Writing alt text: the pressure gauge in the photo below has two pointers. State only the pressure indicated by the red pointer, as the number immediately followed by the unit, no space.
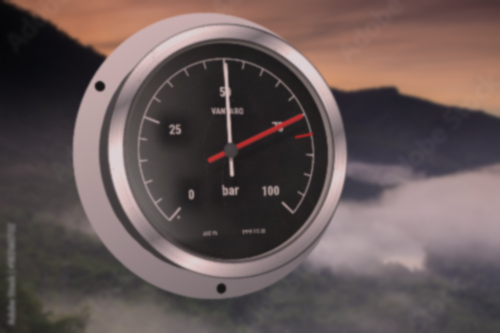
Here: 75bar
